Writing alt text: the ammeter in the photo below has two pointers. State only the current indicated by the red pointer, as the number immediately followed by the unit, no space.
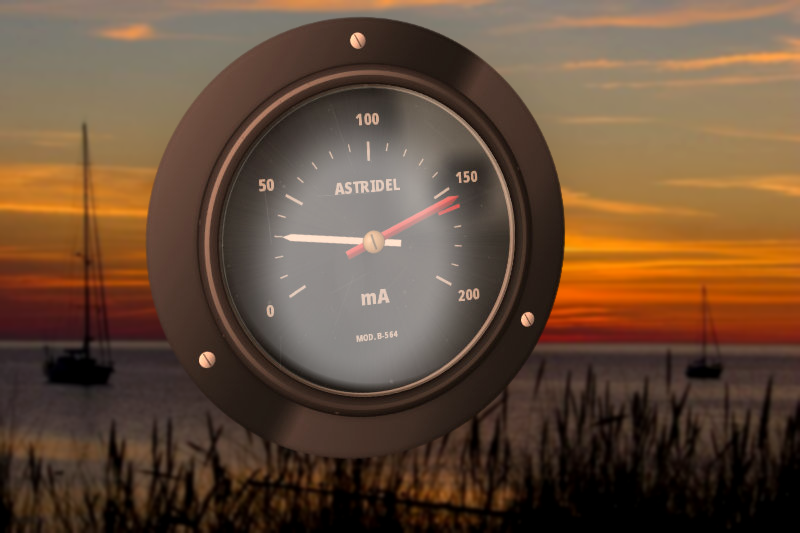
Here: 155mA
